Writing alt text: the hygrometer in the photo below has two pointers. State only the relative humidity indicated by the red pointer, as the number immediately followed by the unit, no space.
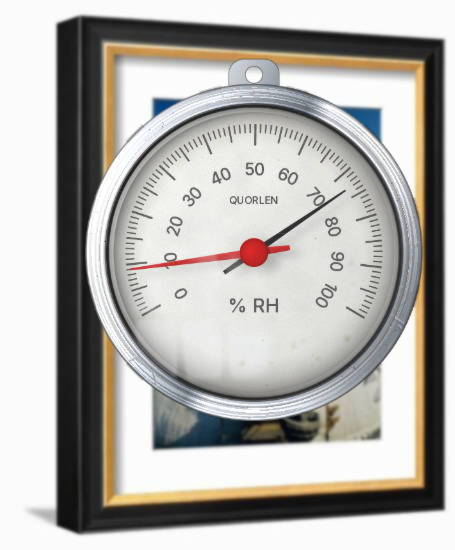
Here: 9%
